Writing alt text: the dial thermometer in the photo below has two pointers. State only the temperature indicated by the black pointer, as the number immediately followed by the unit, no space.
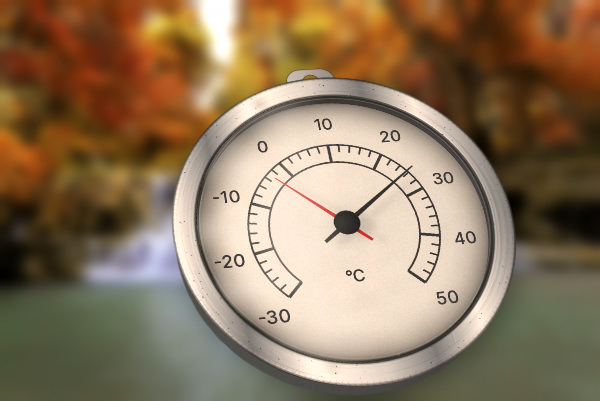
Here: 26°C
